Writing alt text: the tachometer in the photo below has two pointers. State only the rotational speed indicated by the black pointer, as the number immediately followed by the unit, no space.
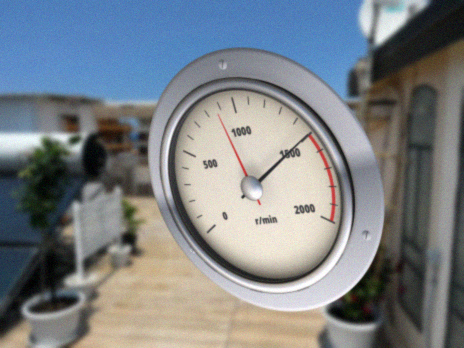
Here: 1500rpm
